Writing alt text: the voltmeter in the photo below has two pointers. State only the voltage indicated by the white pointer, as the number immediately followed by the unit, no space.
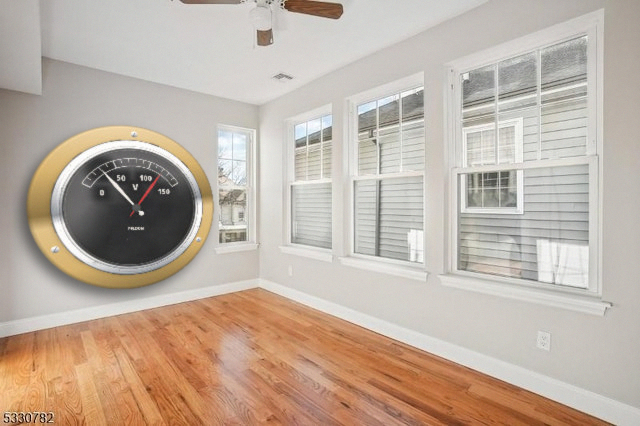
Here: 30V
